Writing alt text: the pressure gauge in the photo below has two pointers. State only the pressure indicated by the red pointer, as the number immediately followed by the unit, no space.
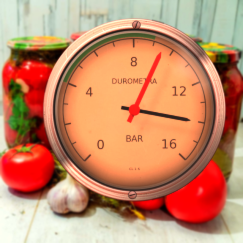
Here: 9.5bar
